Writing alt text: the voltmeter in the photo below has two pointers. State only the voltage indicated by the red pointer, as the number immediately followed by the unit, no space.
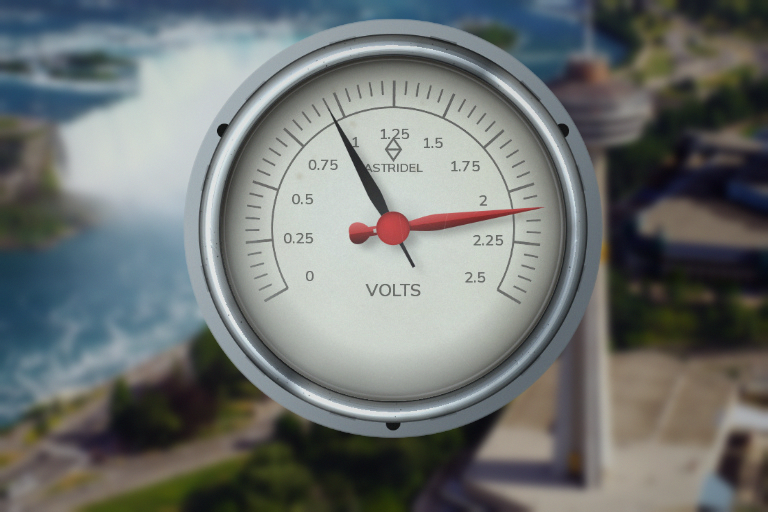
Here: 2.1V
